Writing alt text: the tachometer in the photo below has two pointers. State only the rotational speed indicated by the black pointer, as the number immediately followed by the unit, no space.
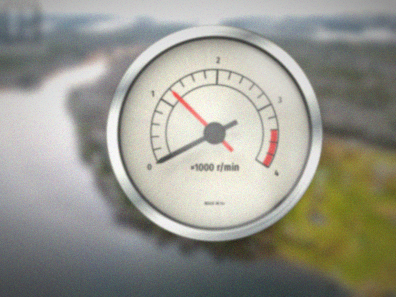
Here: 0rpm
